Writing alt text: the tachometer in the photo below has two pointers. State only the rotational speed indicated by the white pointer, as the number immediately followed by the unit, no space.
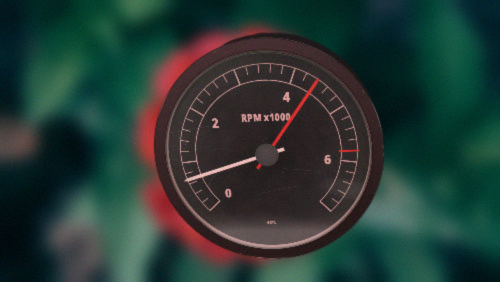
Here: 700rpm
